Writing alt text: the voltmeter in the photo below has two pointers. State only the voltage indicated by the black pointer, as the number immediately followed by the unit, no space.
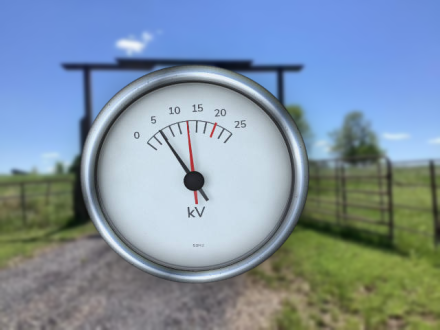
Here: 5kV
